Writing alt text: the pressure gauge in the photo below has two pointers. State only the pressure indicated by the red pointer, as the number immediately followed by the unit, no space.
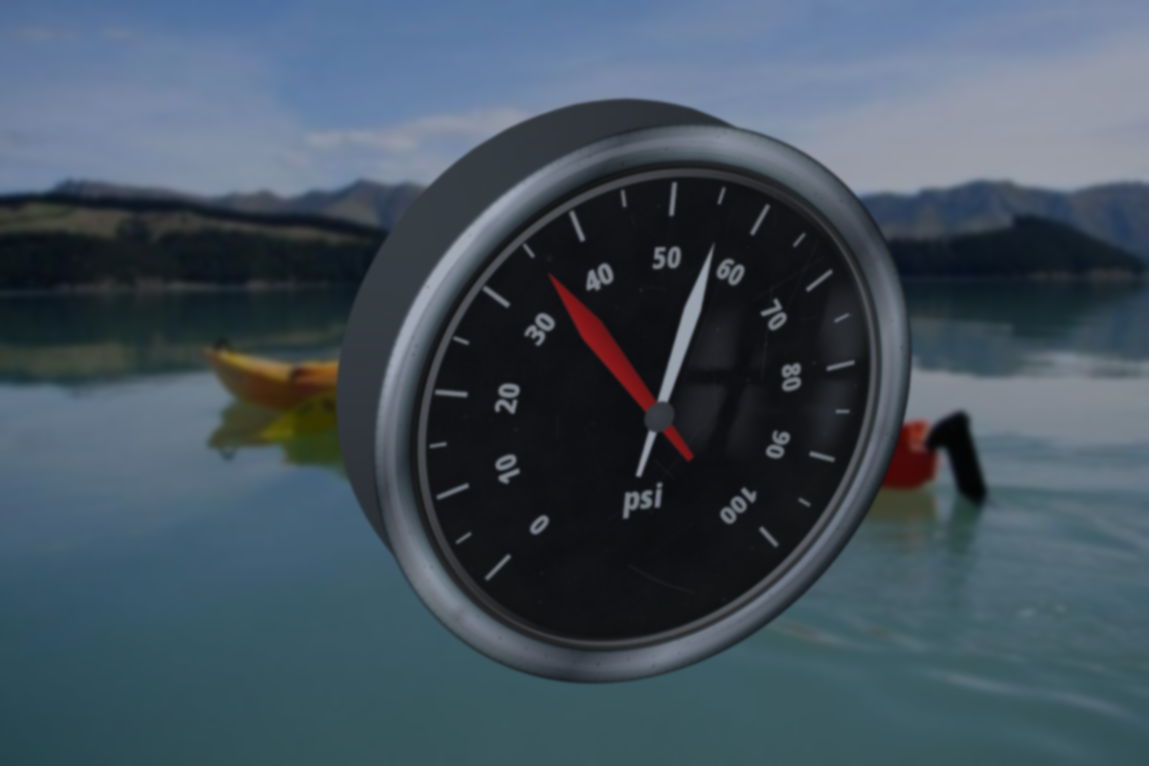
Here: 35psi
